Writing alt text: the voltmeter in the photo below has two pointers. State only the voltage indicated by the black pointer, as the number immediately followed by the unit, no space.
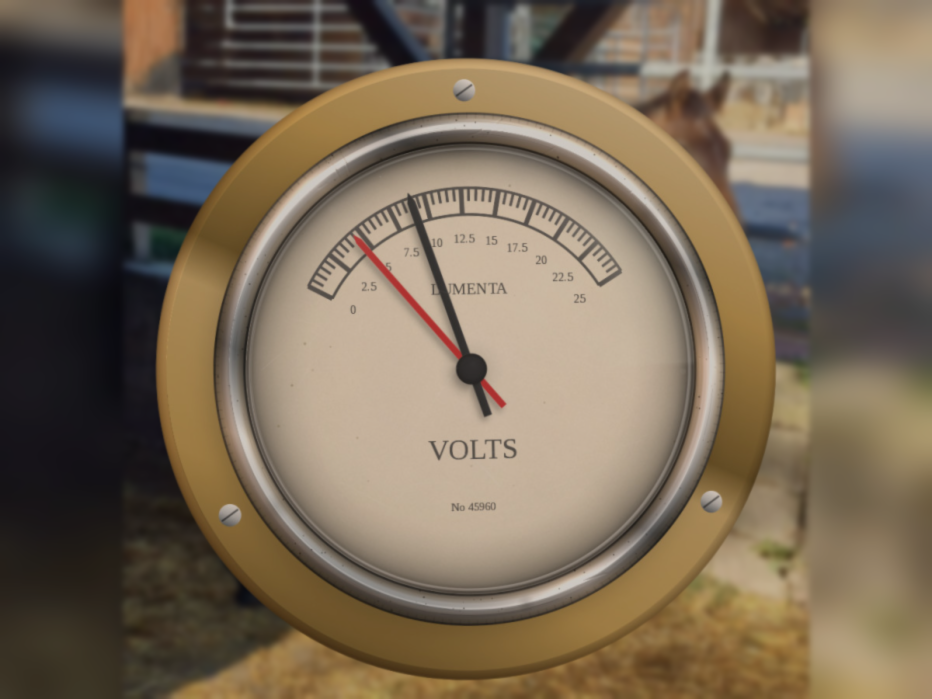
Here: 9V
